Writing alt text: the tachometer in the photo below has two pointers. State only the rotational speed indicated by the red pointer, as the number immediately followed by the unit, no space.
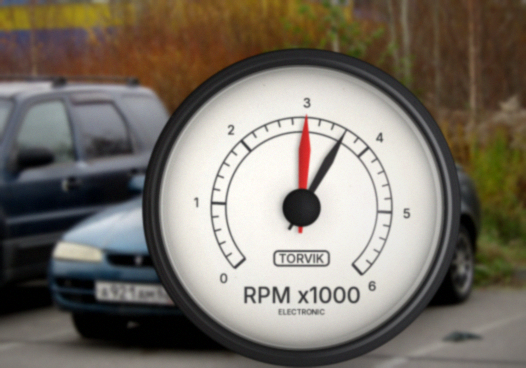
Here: 3000rpm
